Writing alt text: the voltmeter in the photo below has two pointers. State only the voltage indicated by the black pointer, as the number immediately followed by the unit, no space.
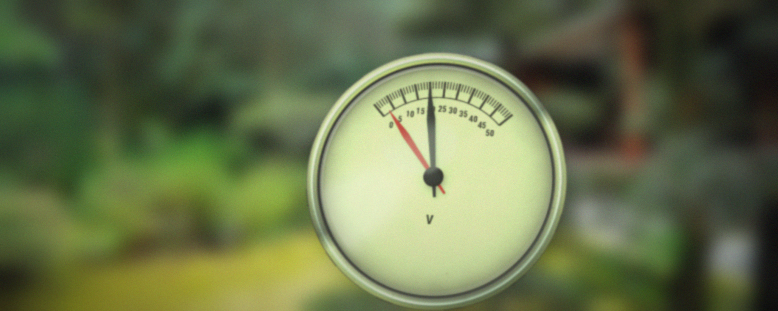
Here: 20V
